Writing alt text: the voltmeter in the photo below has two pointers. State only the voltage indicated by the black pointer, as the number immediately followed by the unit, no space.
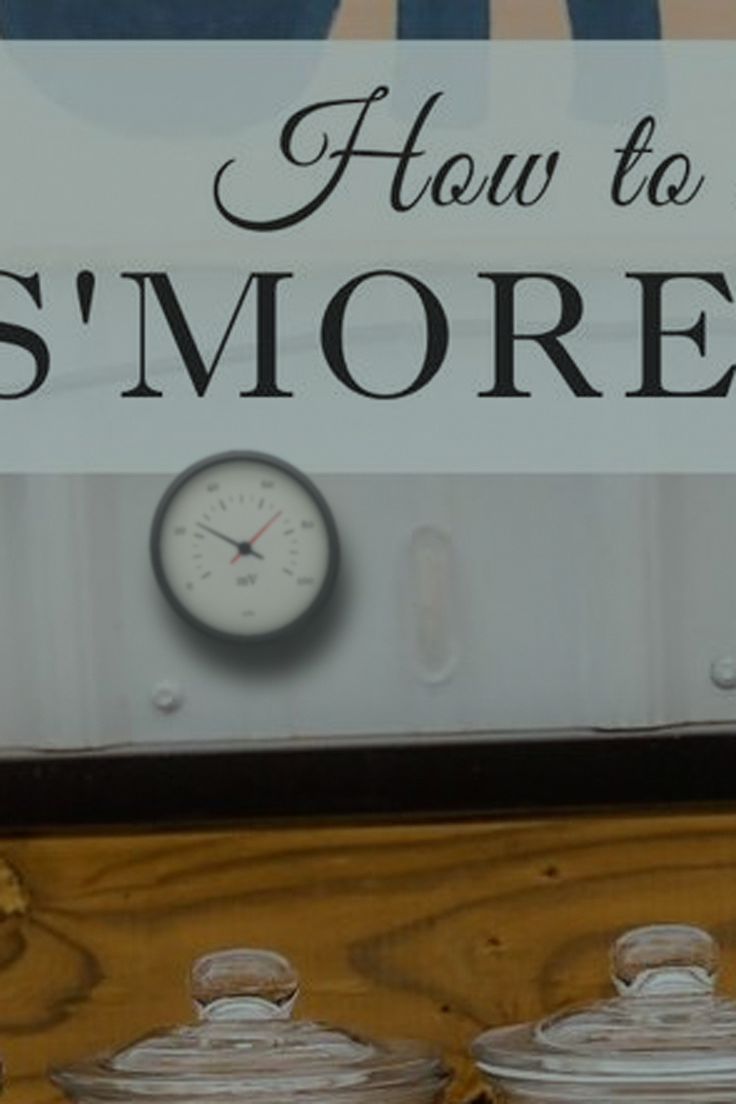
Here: 25mV
